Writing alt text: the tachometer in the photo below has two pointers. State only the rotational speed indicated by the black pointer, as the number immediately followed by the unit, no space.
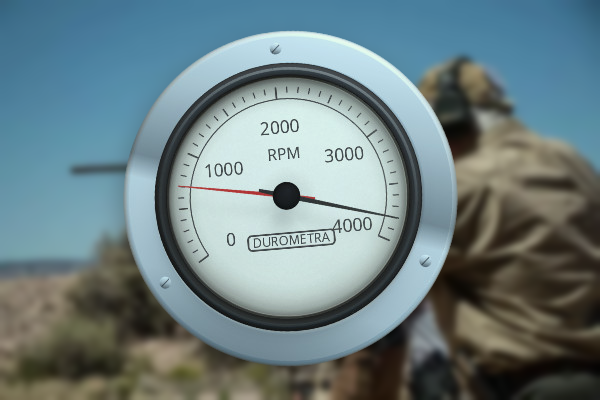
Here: 3800rpm
